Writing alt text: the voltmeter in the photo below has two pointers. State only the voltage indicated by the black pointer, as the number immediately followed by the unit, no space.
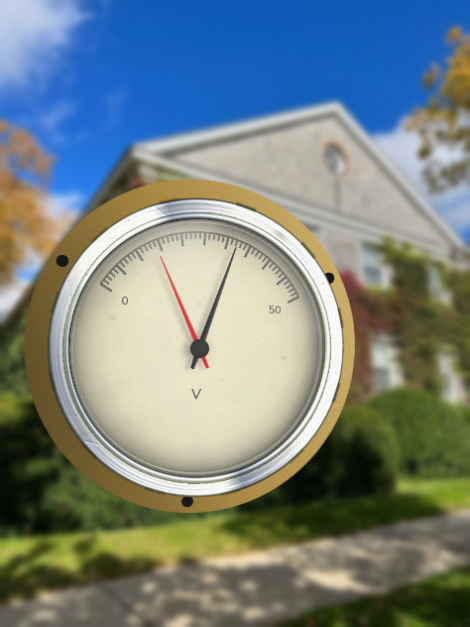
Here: 32V
